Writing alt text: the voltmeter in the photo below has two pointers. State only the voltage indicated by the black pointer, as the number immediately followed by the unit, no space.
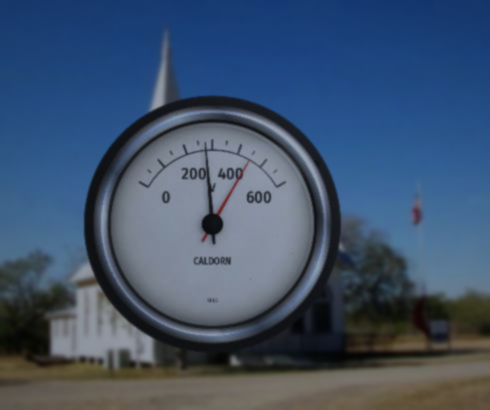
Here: 275V
